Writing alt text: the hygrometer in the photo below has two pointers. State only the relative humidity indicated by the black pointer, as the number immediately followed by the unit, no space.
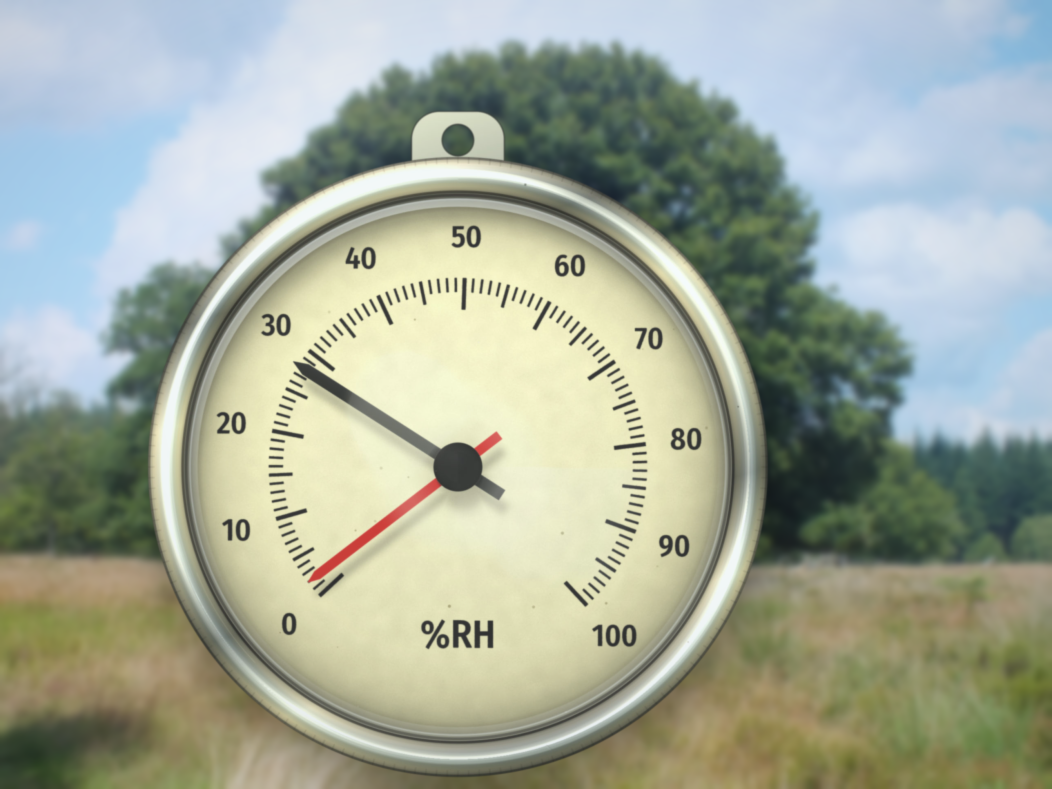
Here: 28%
